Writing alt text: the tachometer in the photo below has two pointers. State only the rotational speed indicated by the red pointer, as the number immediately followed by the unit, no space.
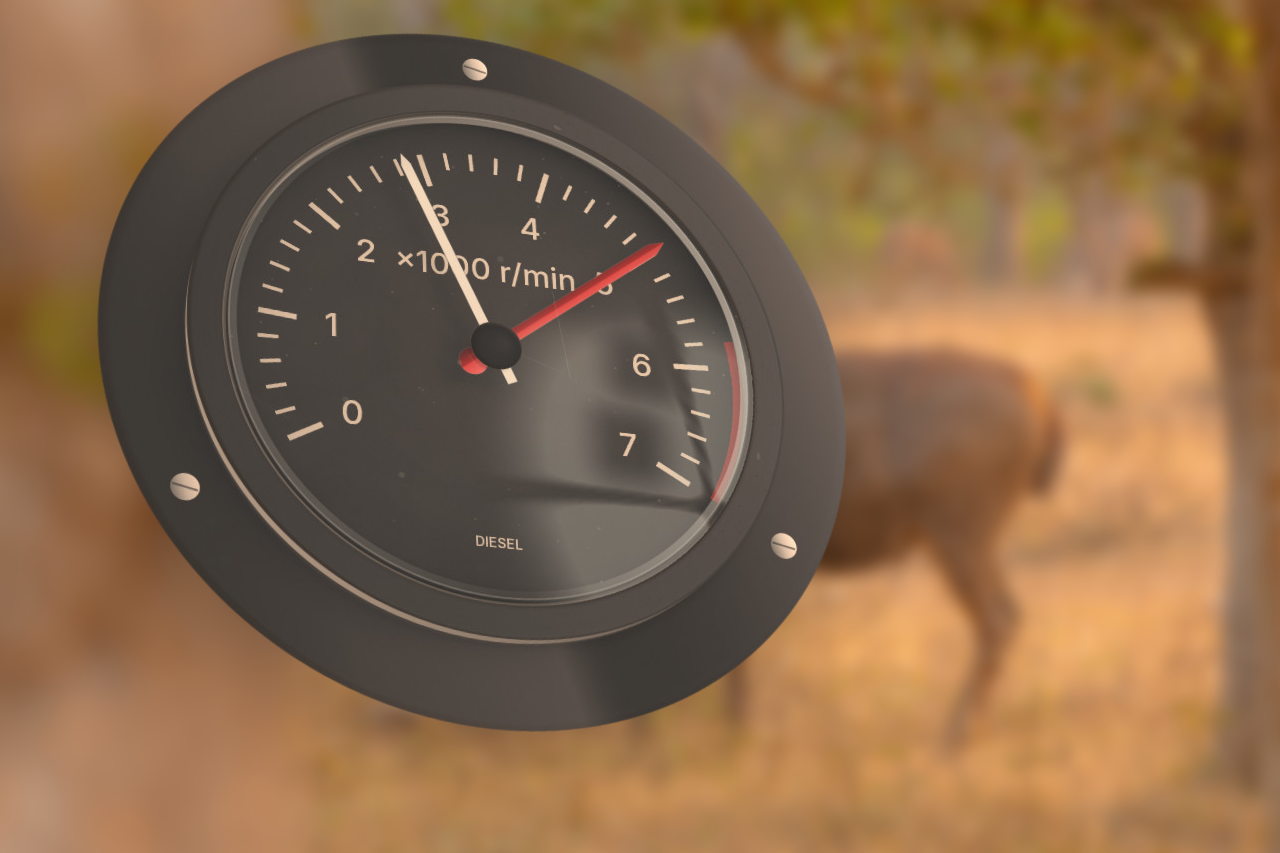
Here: 5000rpm
